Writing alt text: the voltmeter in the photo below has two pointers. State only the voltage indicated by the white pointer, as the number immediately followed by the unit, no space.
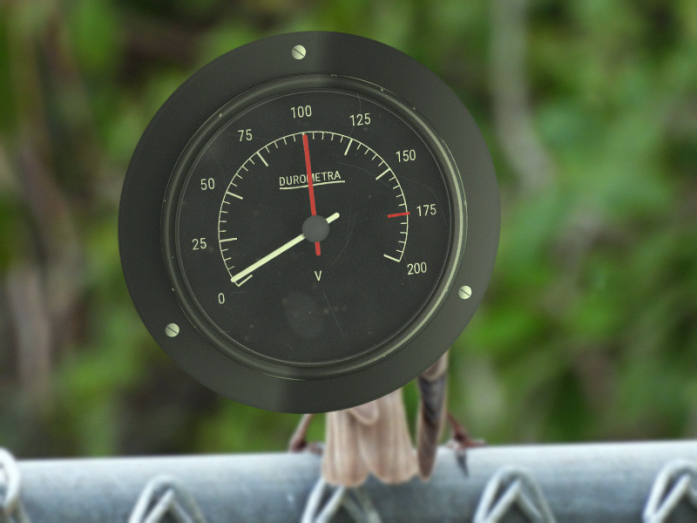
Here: 5V
